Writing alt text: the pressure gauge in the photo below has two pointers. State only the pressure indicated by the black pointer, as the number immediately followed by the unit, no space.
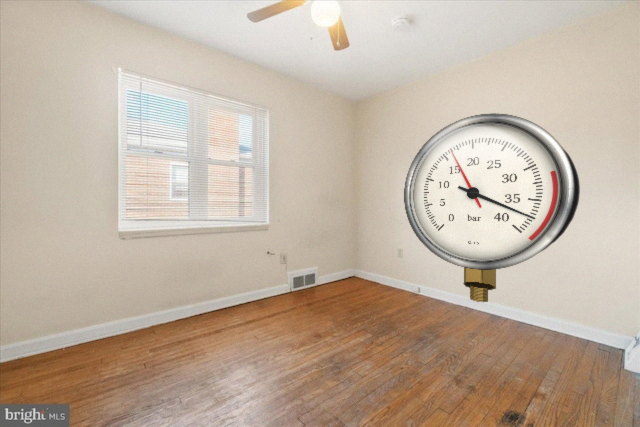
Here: 37.5bar
